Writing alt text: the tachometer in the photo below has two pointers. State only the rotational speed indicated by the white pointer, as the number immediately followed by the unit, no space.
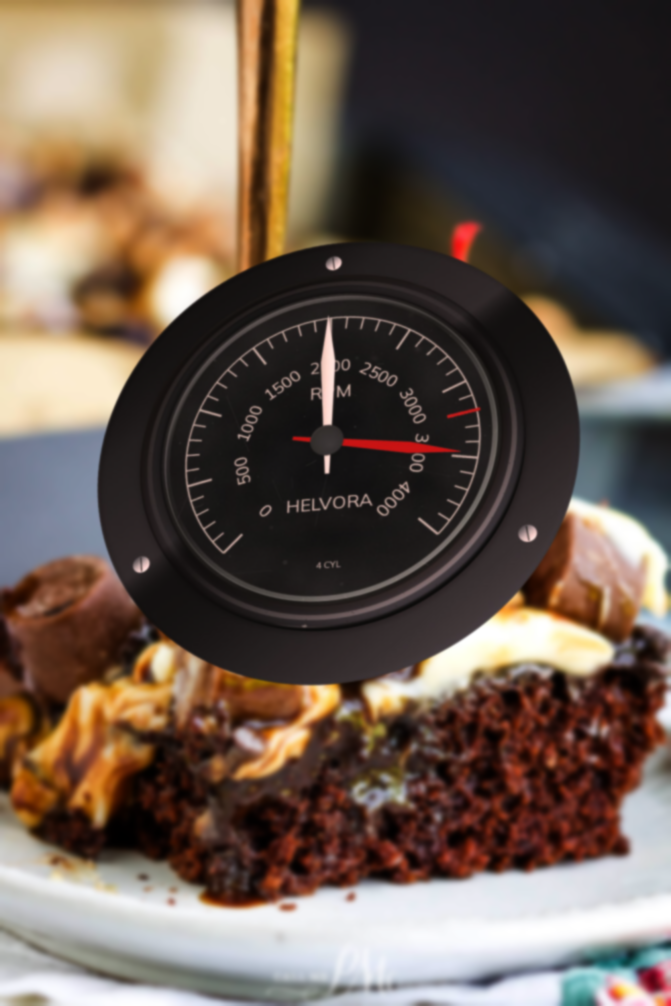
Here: 2000rpm
